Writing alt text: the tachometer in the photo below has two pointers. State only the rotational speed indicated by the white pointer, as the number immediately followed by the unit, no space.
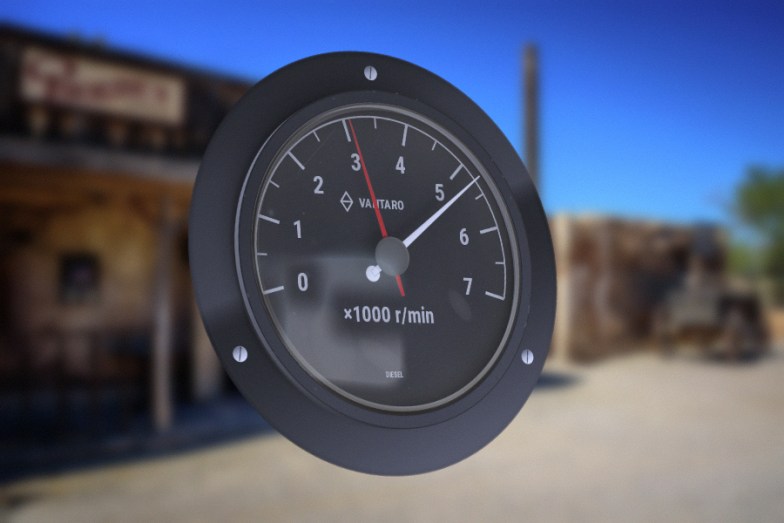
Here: 5250rpm
